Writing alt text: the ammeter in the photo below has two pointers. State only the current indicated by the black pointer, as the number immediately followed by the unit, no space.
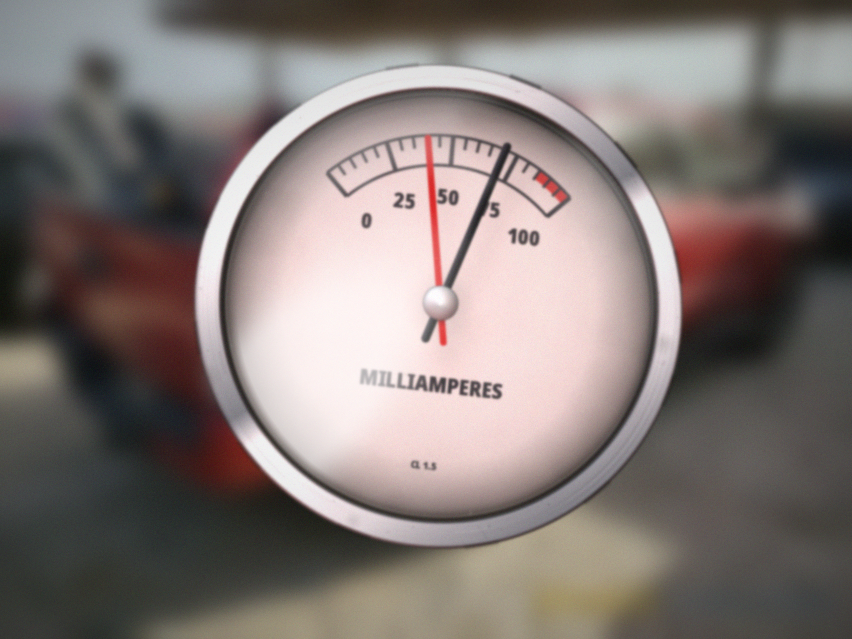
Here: 70mA
